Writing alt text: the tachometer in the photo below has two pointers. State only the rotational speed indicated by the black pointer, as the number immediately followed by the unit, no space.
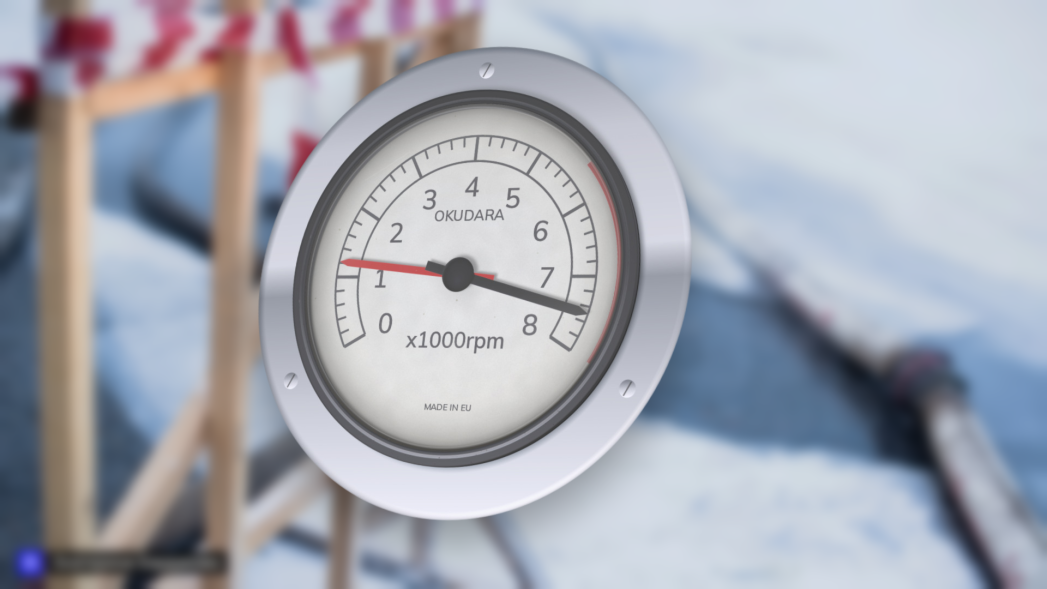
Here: 7500rpm
